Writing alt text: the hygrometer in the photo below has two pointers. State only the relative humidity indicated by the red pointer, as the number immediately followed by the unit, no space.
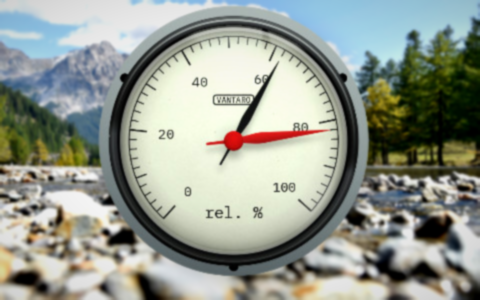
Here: 82%
